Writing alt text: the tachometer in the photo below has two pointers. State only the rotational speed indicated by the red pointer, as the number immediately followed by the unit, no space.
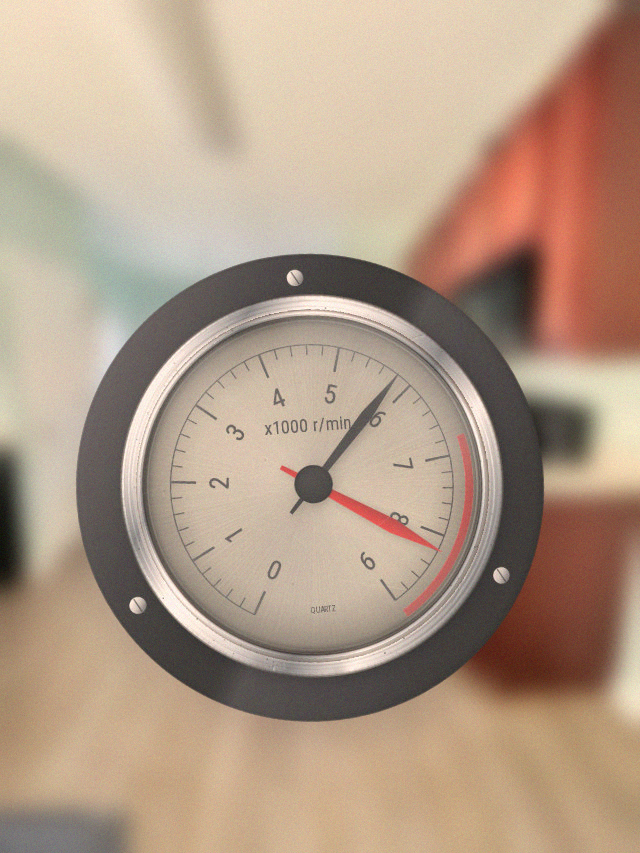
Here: 8200rpm
